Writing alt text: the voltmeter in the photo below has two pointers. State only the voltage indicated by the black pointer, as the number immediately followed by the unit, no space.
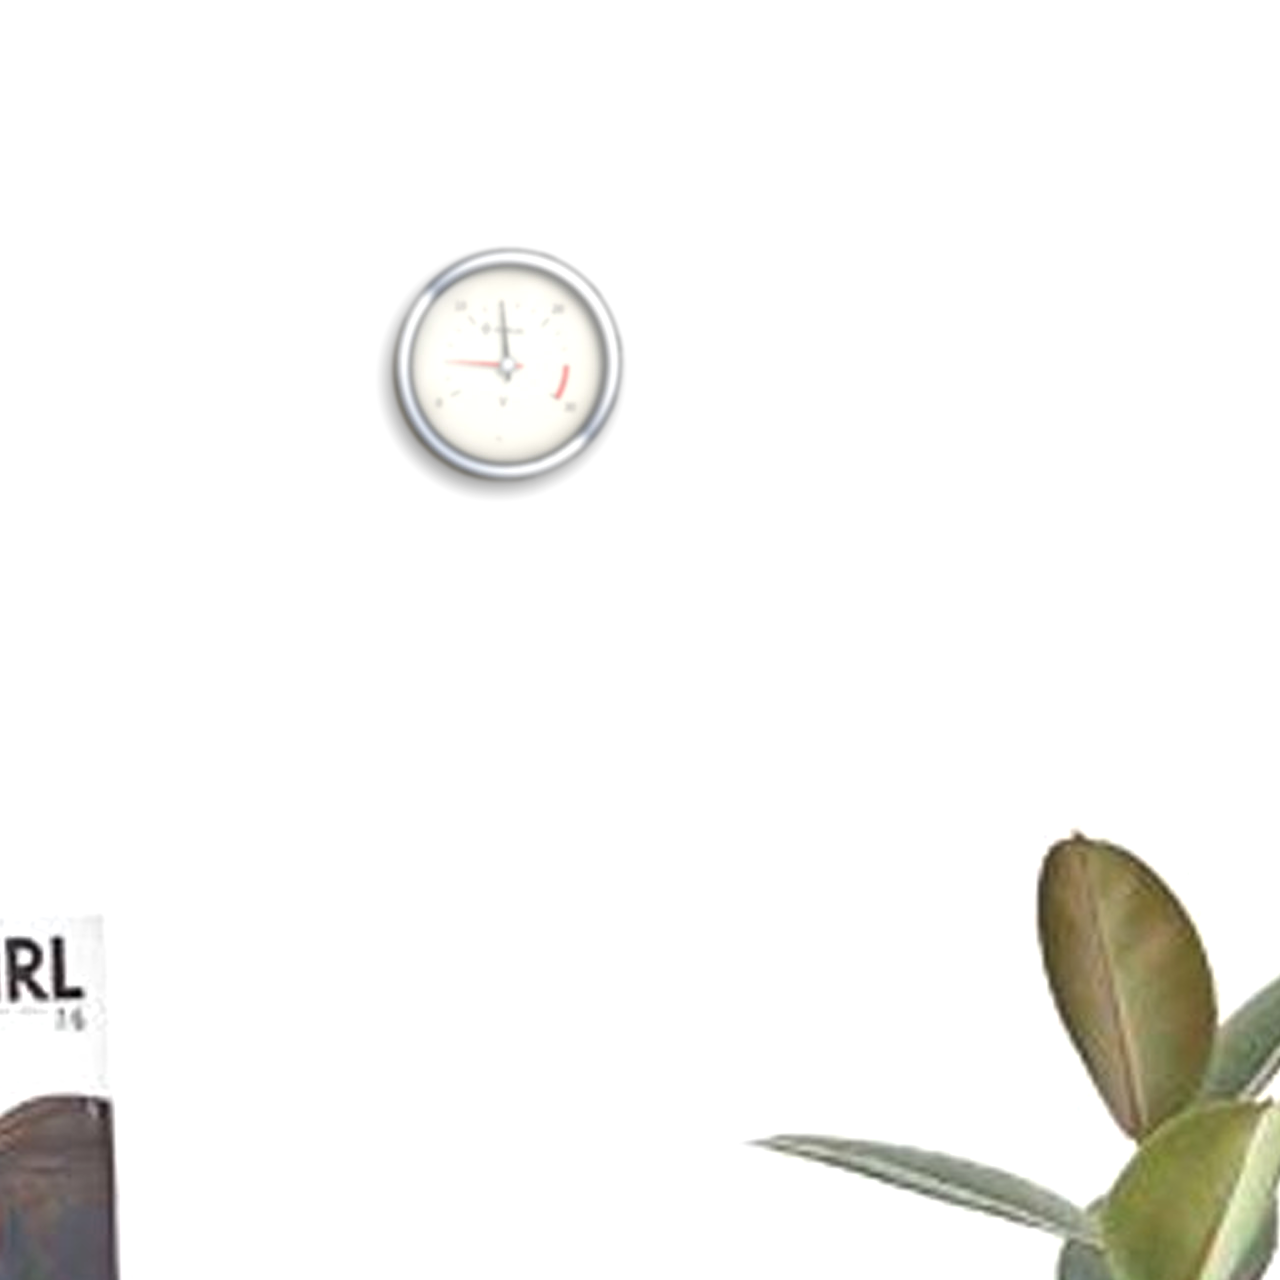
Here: 14V
